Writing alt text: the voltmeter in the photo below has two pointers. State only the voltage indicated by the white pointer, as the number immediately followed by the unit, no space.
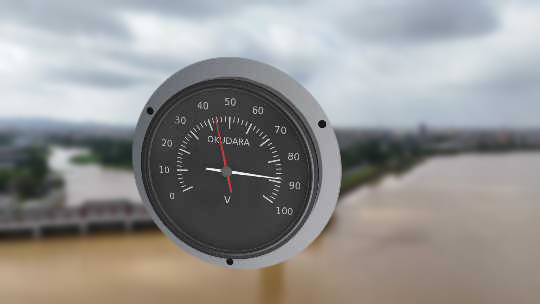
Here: 88V
